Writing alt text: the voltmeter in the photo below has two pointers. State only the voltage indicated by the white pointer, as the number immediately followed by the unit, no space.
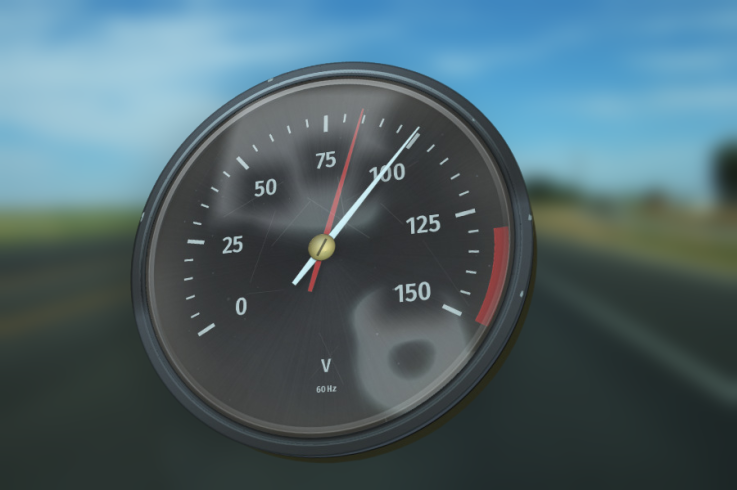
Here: 100V
